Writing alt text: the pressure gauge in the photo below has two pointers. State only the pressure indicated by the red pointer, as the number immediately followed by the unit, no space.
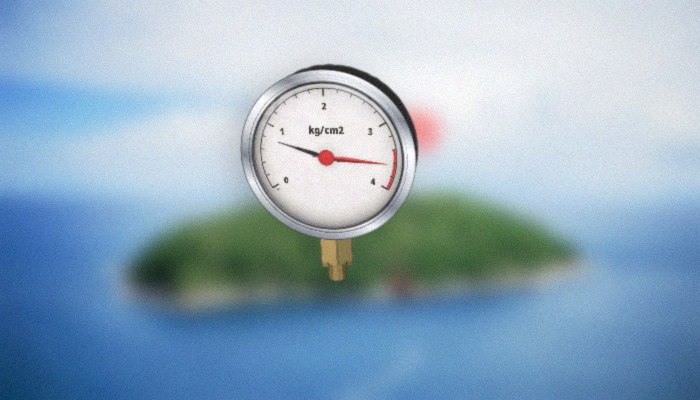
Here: 3.6kg/cm²
